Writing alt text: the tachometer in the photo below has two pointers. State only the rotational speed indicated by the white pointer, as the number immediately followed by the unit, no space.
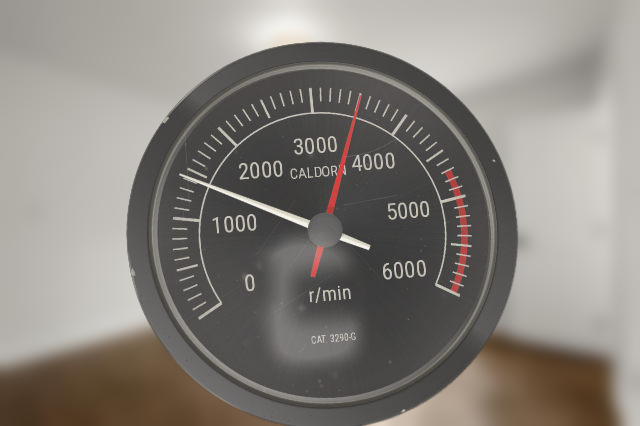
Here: 1400rpm
